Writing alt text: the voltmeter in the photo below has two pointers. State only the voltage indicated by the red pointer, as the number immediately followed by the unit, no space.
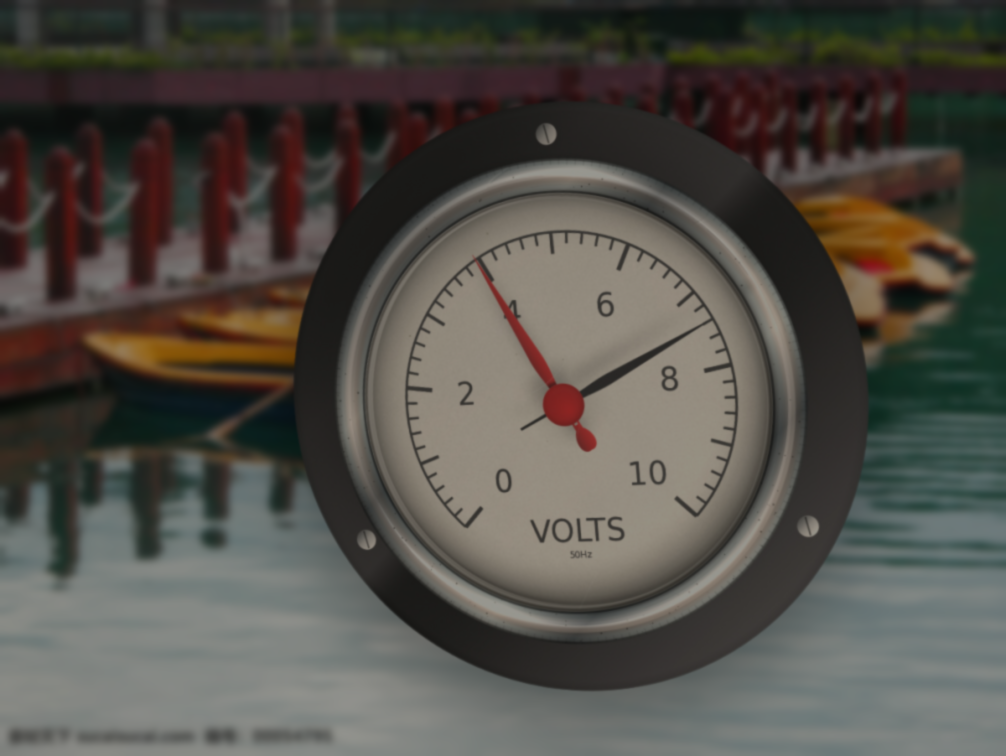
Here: 4V
